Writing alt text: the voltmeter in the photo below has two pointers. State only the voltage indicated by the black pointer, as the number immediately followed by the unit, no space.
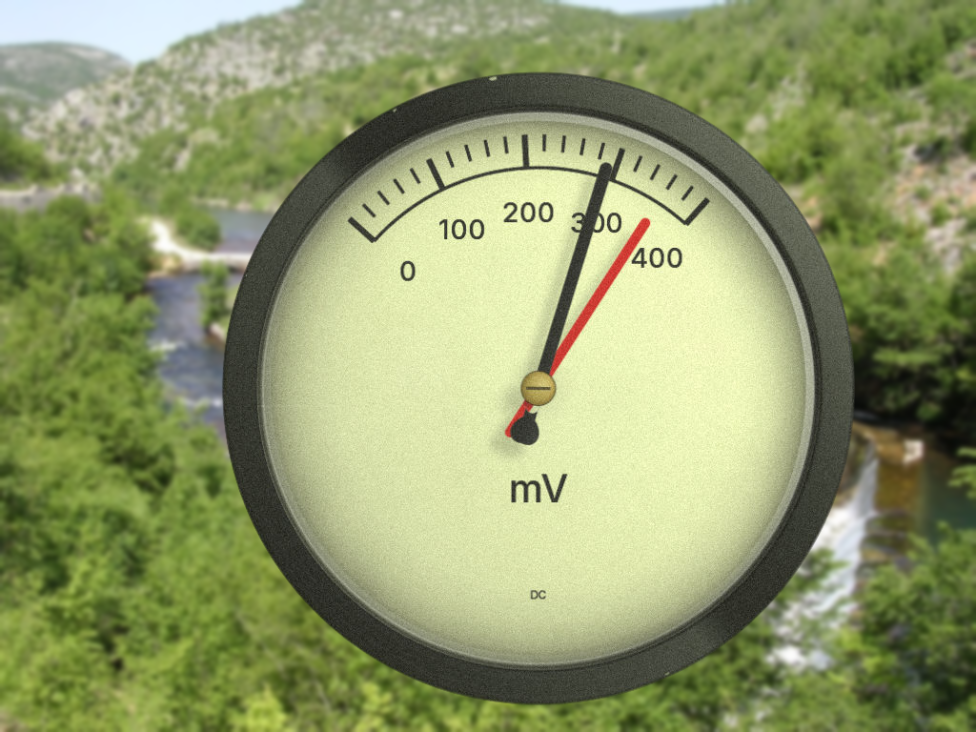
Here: 290mV
